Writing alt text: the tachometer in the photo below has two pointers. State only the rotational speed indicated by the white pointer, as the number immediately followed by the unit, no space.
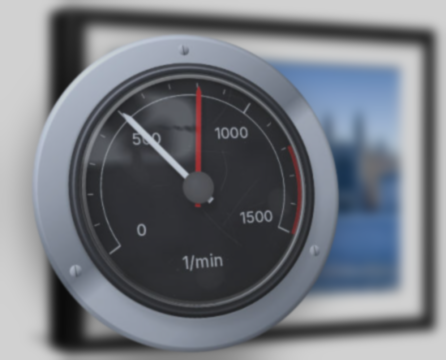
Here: 500rpm
